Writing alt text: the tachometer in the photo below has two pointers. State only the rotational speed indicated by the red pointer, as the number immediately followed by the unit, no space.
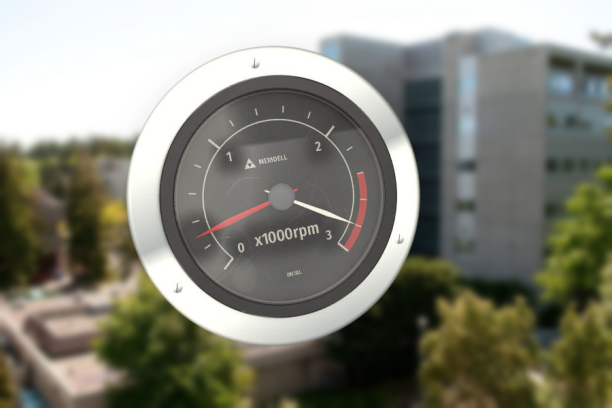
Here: 300rpm
